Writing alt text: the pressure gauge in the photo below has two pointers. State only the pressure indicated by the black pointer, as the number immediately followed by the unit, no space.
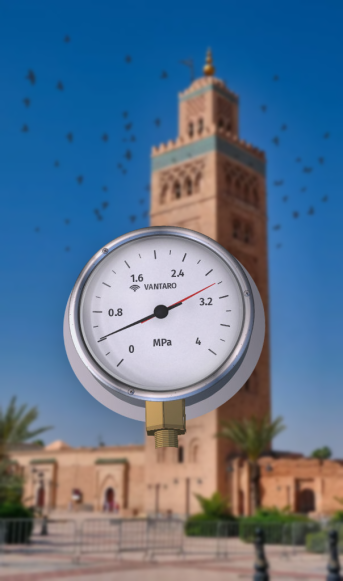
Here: 0.4MPa
